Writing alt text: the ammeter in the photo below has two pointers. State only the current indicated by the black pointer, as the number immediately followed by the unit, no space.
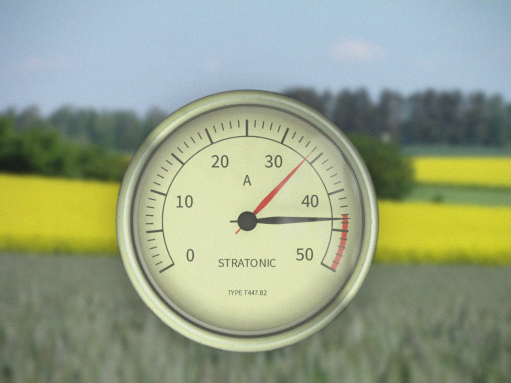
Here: 43.5A
